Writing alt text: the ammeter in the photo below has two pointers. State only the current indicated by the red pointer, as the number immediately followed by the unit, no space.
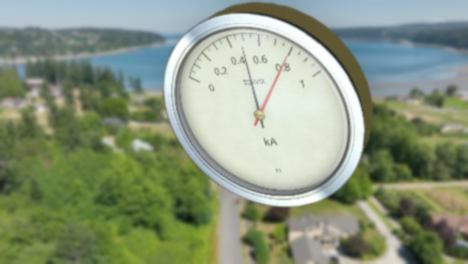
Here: 0.8kA
